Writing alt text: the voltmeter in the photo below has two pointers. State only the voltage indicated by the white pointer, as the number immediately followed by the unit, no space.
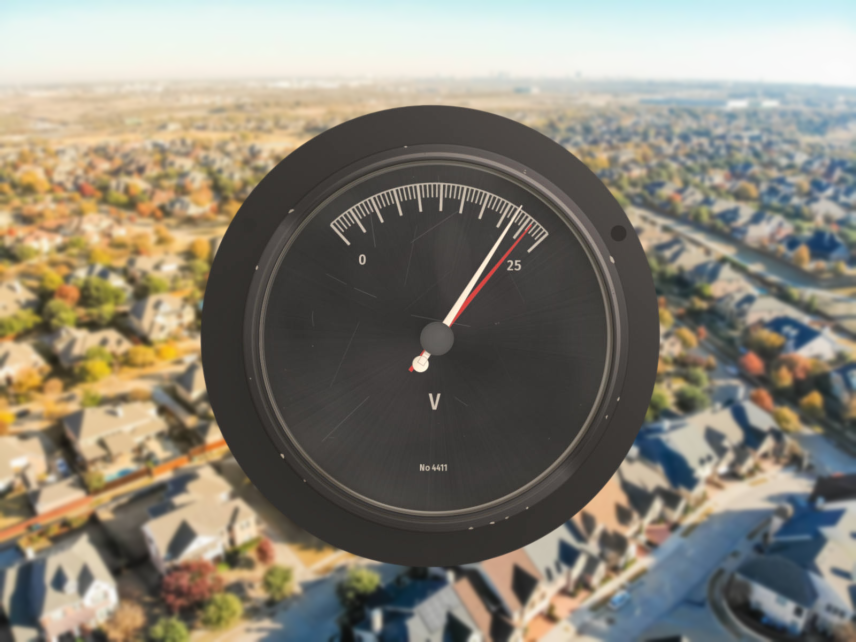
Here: 21V
